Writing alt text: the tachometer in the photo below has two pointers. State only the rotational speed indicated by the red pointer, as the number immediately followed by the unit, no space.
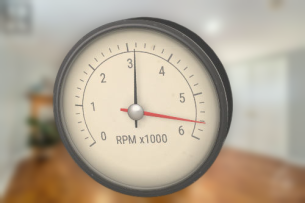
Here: 5600rpm
